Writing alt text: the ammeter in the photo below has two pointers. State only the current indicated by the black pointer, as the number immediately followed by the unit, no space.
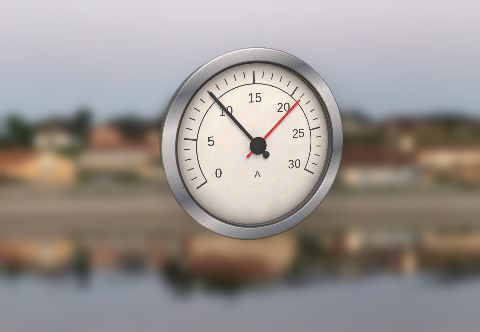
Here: 10A
